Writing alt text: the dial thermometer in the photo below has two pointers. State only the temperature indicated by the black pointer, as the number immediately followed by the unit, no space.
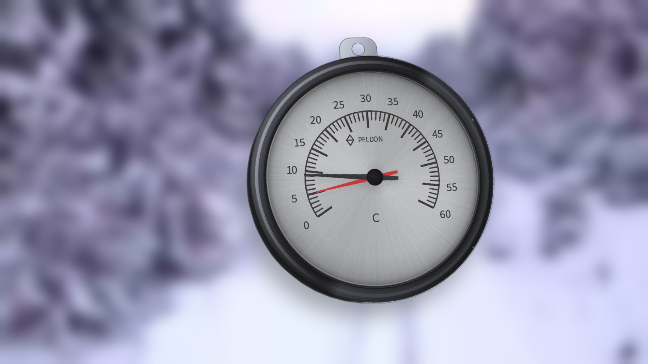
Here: 9°C
